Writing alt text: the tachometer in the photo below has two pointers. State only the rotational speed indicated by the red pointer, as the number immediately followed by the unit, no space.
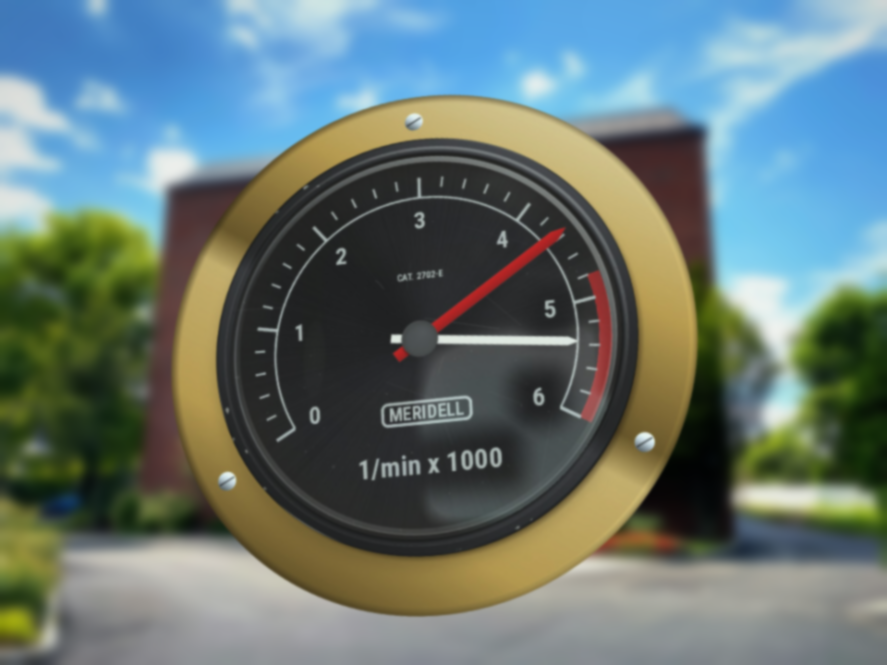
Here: 4400rpm
